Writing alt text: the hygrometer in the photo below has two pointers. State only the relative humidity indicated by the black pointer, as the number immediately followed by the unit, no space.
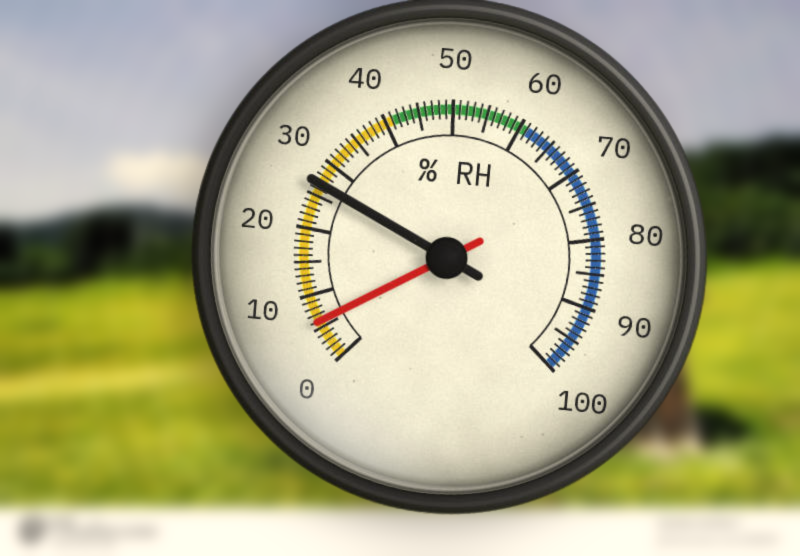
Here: 27%
